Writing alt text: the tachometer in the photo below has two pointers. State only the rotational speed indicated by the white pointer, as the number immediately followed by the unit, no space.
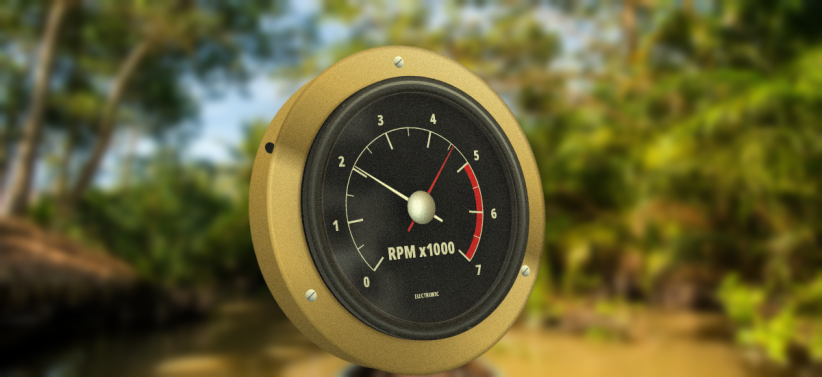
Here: 2000rpm
